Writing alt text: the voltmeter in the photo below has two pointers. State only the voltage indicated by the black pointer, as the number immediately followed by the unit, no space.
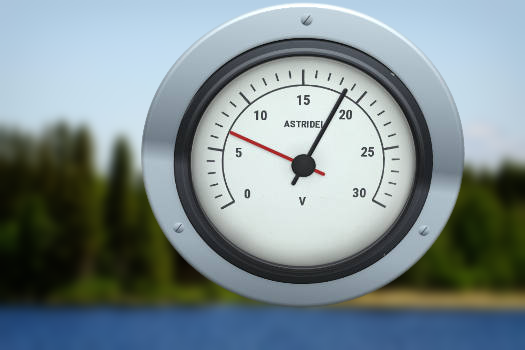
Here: 18.5V
